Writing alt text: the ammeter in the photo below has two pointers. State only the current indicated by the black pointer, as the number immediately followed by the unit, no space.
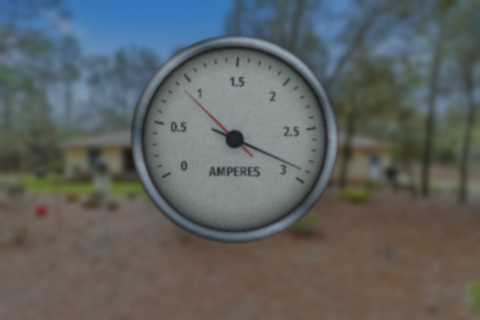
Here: 2.9A
